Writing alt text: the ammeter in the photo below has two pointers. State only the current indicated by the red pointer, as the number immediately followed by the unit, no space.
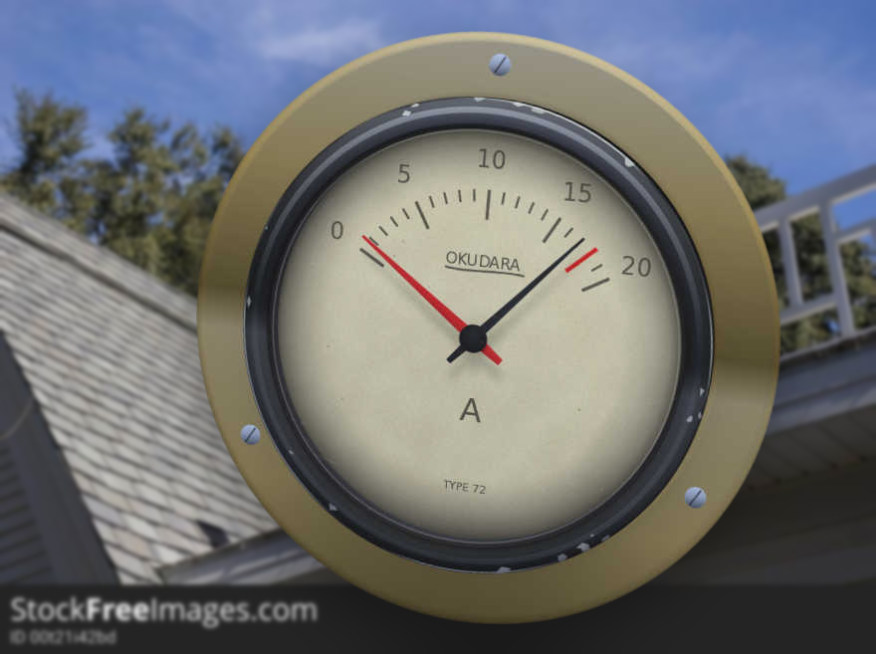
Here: 1A
